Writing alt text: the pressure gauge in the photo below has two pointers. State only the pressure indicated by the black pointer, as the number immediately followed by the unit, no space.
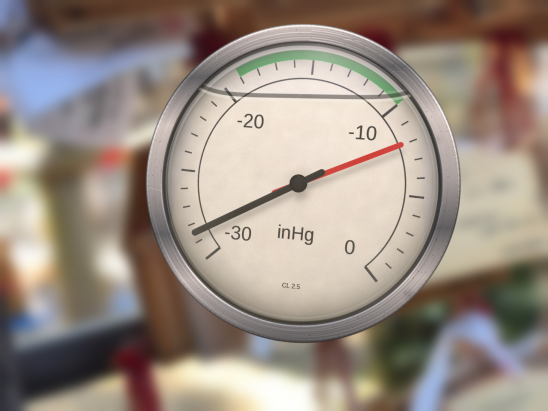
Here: -28.5inHg
